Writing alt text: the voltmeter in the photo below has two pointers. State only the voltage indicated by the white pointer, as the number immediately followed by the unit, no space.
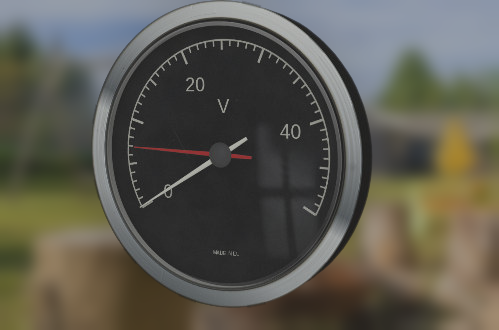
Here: 0V
